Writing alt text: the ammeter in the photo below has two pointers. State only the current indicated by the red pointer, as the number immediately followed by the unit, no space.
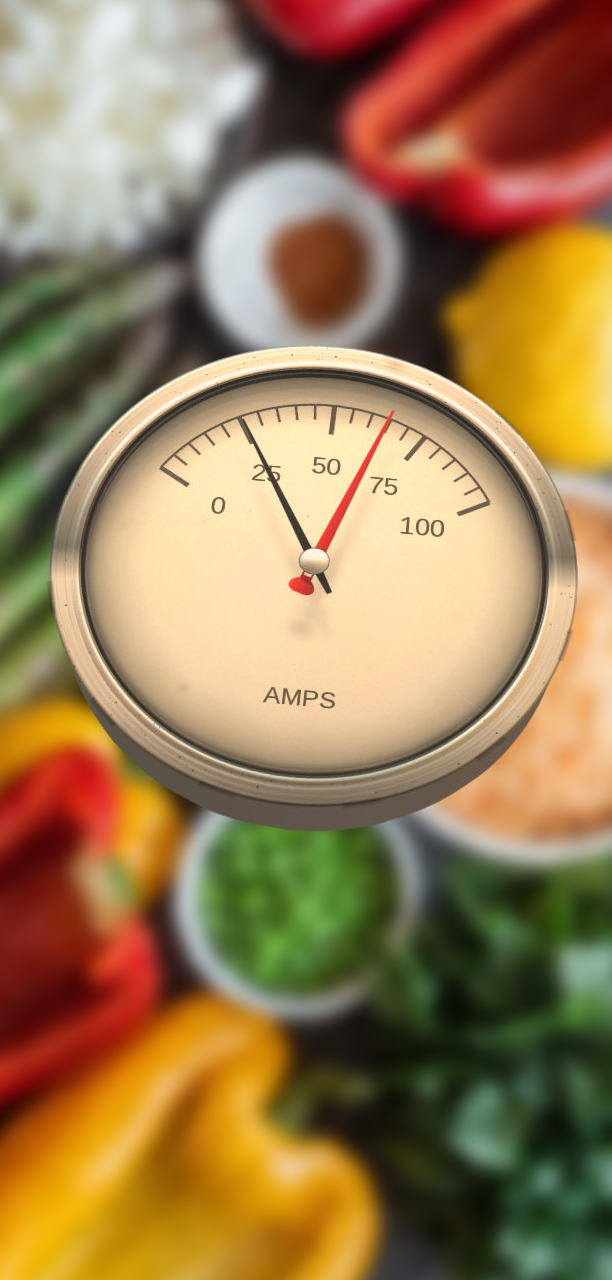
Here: 65A
